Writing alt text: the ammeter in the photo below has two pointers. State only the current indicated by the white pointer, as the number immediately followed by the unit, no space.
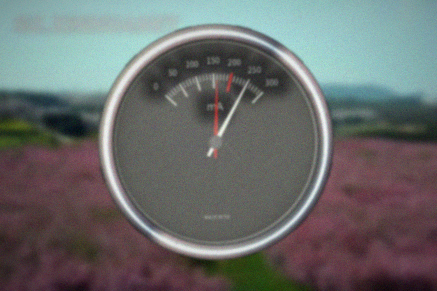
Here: 250mA
